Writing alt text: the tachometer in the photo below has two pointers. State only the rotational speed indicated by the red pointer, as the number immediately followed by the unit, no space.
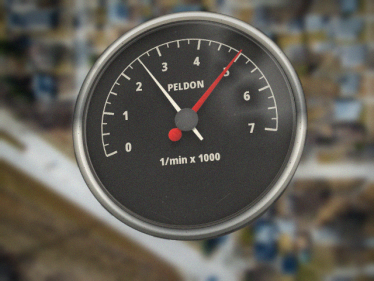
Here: 5000rpm
